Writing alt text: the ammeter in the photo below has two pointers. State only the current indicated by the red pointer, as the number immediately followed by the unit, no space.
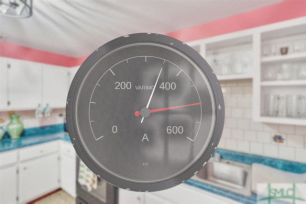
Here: 500A
